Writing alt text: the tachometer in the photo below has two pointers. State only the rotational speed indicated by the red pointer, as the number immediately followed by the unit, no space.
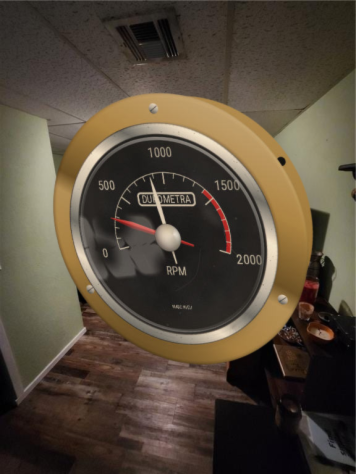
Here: 300rpm
